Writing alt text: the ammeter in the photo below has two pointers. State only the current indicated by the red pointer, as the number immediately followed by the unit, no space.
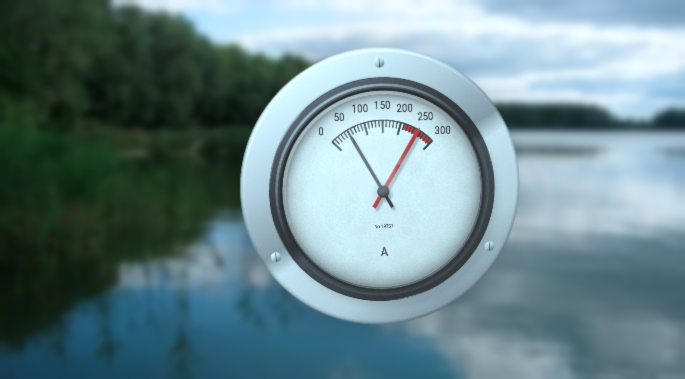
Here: 250A
